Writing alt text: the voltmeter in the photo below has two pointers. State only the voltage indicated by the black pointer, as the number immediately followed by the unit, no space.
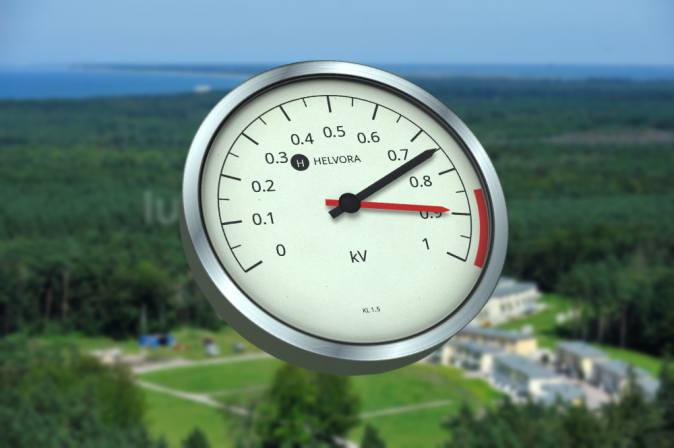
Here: 0.75kV
